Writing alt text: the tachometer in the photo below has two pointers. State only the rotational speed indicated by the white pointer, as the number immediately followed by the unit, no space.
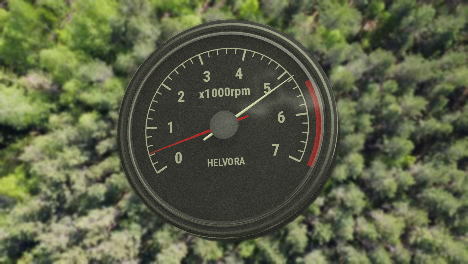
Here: 5200rpm
